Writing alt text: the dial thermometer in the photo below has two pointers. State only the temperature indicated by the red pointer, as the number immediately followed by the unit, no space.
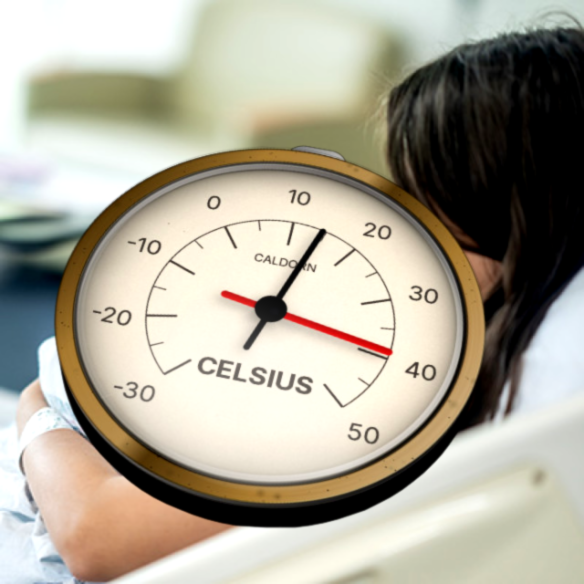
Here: 40°C
